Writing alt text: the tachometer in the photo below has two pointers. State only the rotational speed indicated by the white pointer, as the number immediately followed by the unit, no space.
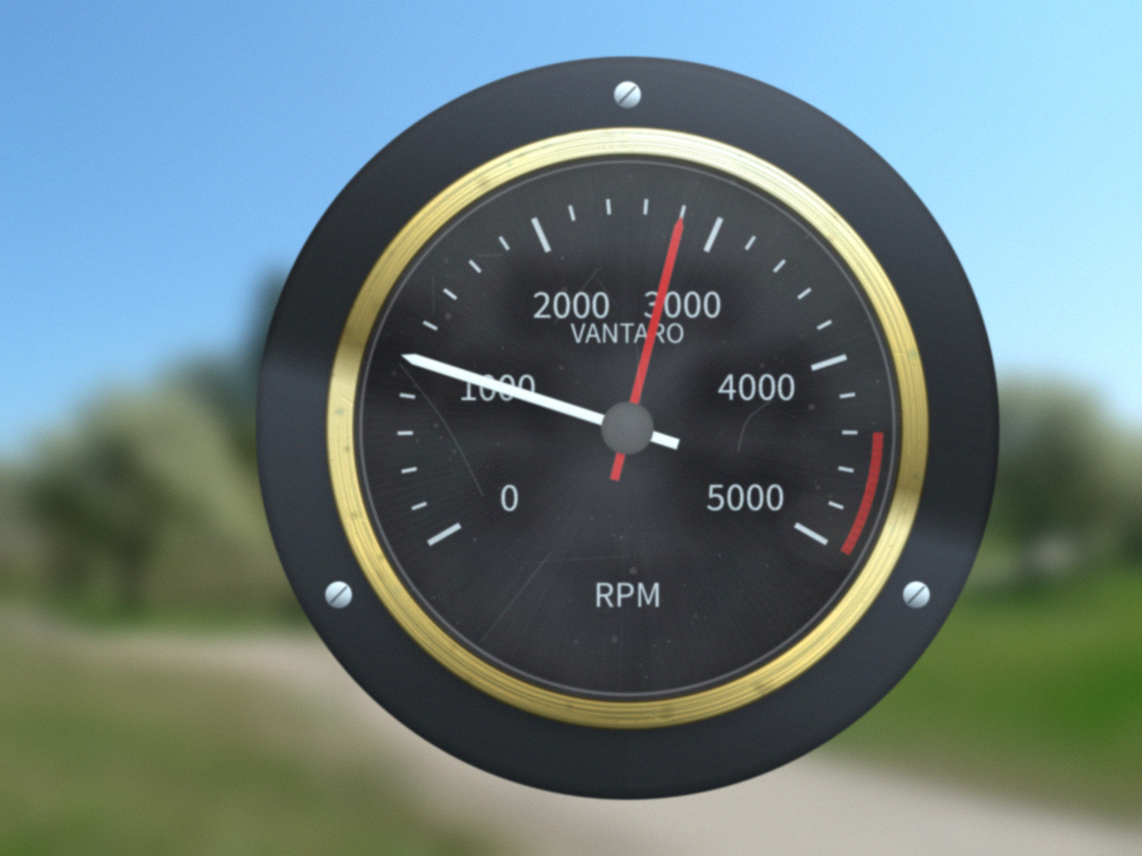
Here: 1000rpm
